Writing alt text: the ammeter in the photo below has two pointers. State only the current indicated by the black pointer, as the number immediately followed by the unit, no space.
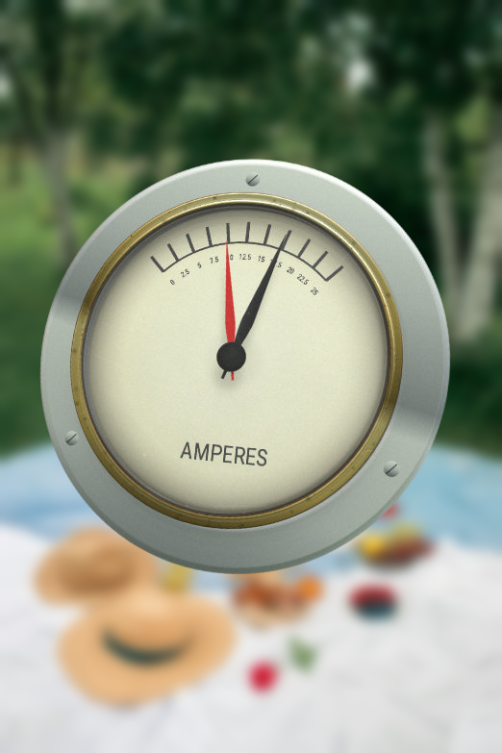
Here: 17.5A
